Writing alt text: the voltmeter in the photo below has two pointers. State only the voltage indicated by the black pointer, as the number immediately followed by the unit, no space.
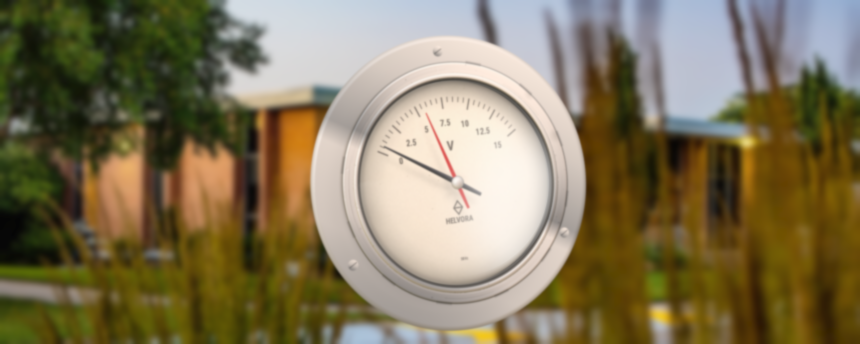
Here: 0.5V
